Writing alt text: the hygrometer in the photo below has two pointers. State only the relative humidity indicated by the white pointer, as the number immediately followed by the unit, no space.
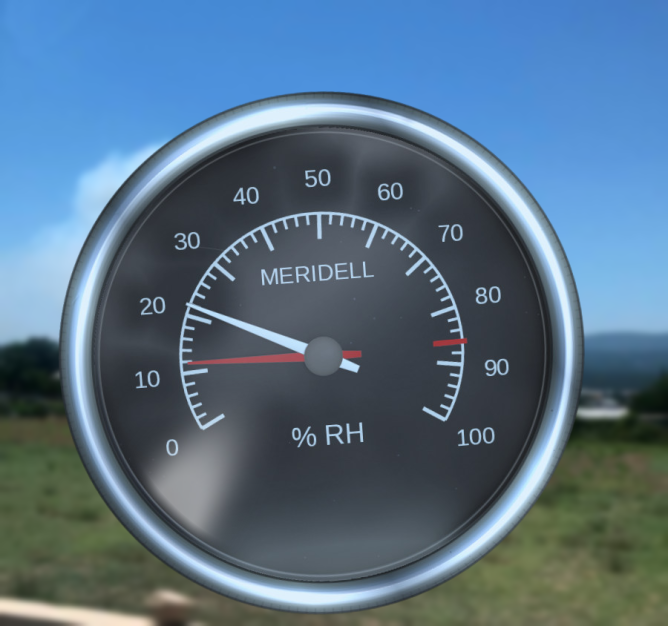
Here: 22%
